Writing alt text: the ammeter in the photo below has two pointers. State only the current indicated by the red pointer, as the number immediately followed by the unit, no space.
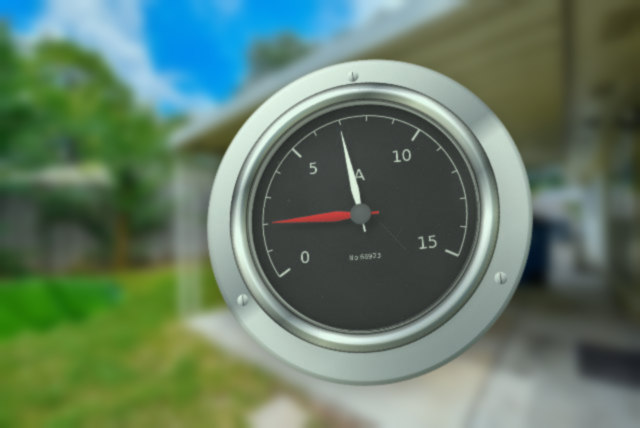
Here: 2A
